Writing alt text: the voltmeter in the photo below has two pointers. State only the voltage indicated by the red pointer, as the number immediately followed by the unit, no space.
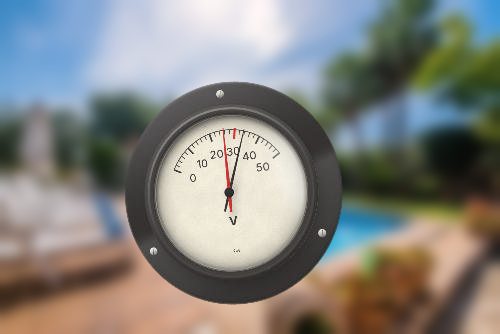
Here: 26V
